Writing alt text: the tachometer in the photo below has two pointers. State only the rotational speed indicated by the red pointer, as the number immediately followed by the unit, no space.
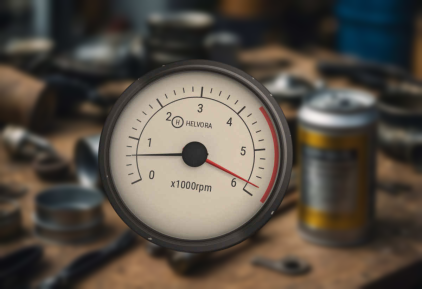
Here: 5800rpm
